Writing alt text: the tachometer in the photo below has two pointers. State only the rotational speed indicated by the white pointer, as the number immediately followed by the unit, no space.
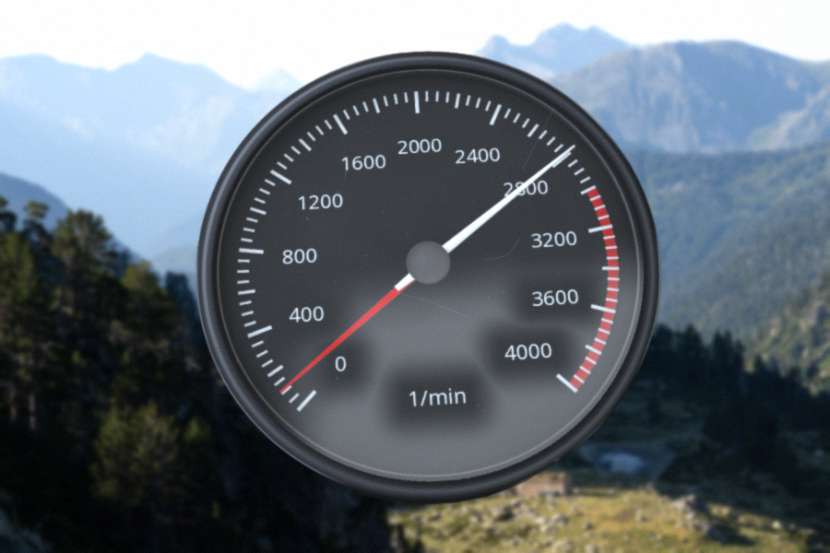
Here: 2800rpm
